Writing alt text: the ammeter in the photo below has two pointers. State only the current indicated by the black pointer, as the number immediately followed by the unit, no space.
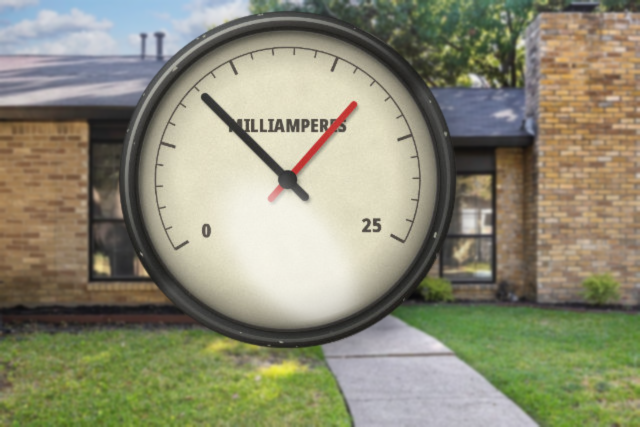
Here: 8mA
